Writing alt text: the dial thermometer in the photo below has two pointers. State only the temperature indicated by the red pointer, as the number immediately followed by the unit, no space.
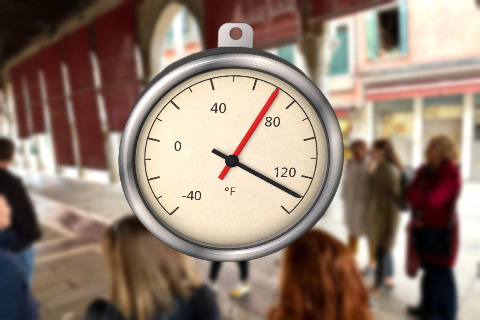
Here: 70°F
